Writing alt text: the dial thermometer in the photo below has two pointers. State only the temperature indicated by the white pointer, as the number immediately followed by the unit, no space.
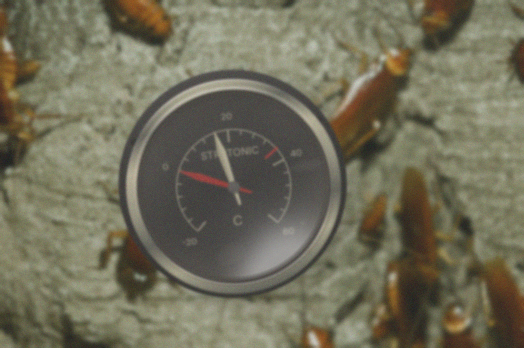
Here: 16°C
